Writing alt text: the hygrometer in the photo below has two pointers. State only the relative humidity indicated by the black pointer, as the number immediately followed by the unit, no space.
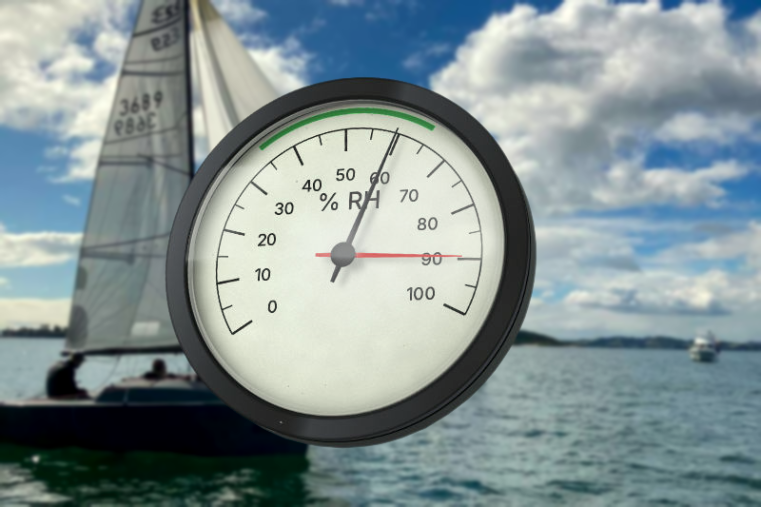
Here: 60%
